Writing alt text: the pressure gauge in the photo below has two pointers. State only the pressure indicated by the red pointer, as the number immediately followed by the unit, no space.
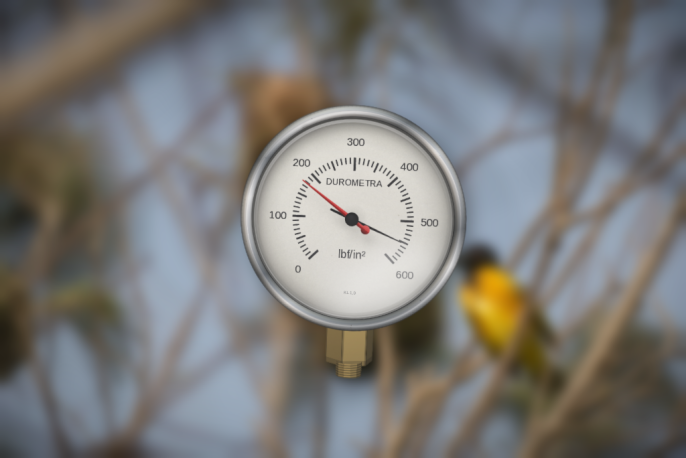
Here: 180psi
